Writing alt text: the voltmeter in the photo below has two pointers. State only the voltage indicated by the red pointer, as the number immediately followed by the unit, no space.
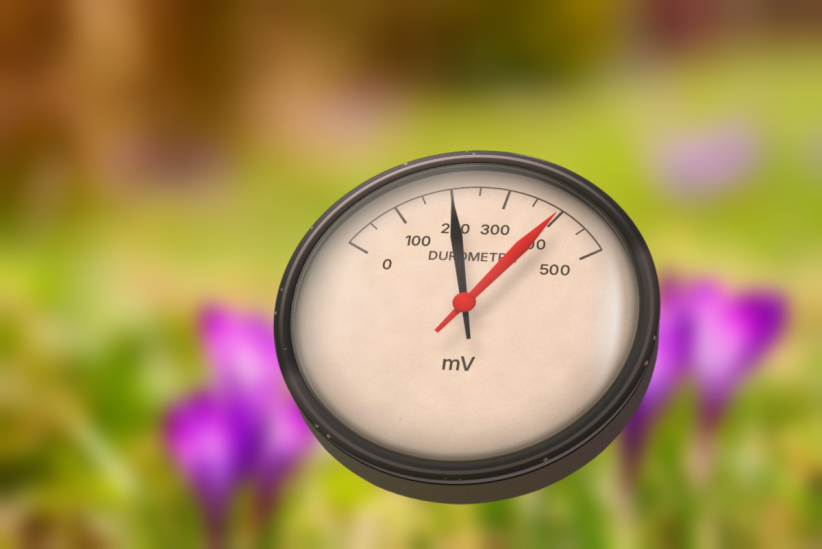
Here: 400mV
